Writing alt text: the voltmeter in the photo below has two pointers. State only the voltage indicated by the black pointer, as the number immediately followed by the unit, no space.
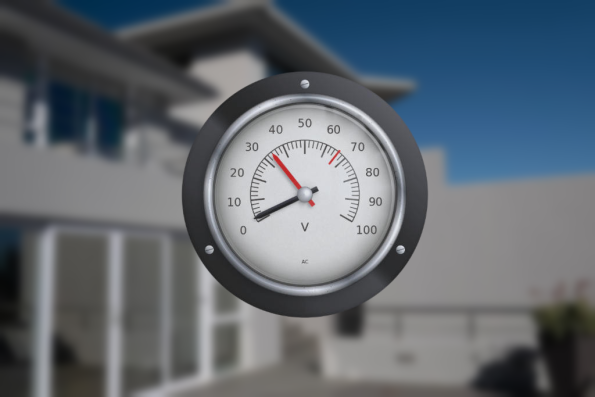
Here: 2V
